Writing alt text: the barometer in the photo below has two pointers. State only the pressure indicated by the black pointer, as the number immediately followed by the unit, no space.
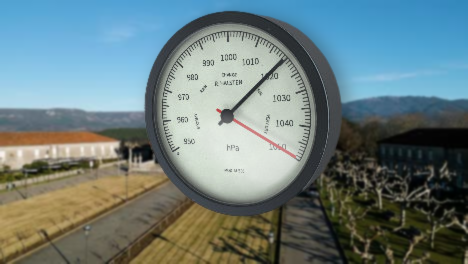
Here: 1020hPa
